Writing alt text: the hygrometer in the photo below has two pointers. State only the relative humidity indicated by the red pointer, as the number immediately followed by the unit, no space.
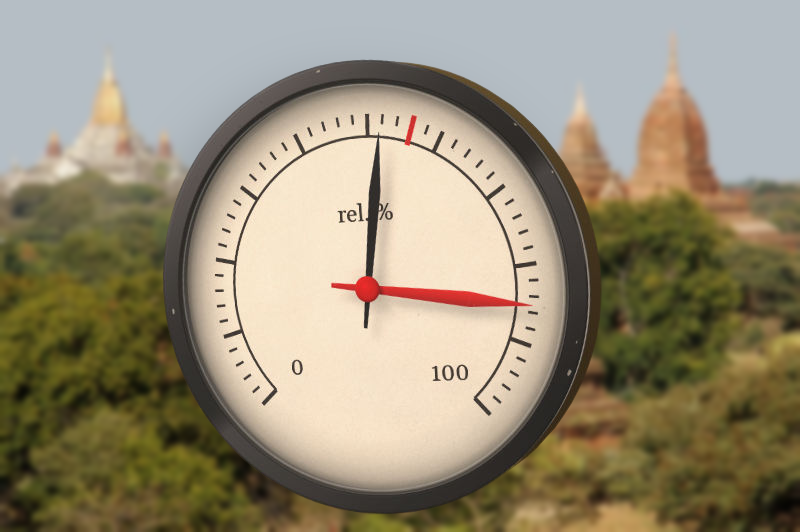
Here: 85%
